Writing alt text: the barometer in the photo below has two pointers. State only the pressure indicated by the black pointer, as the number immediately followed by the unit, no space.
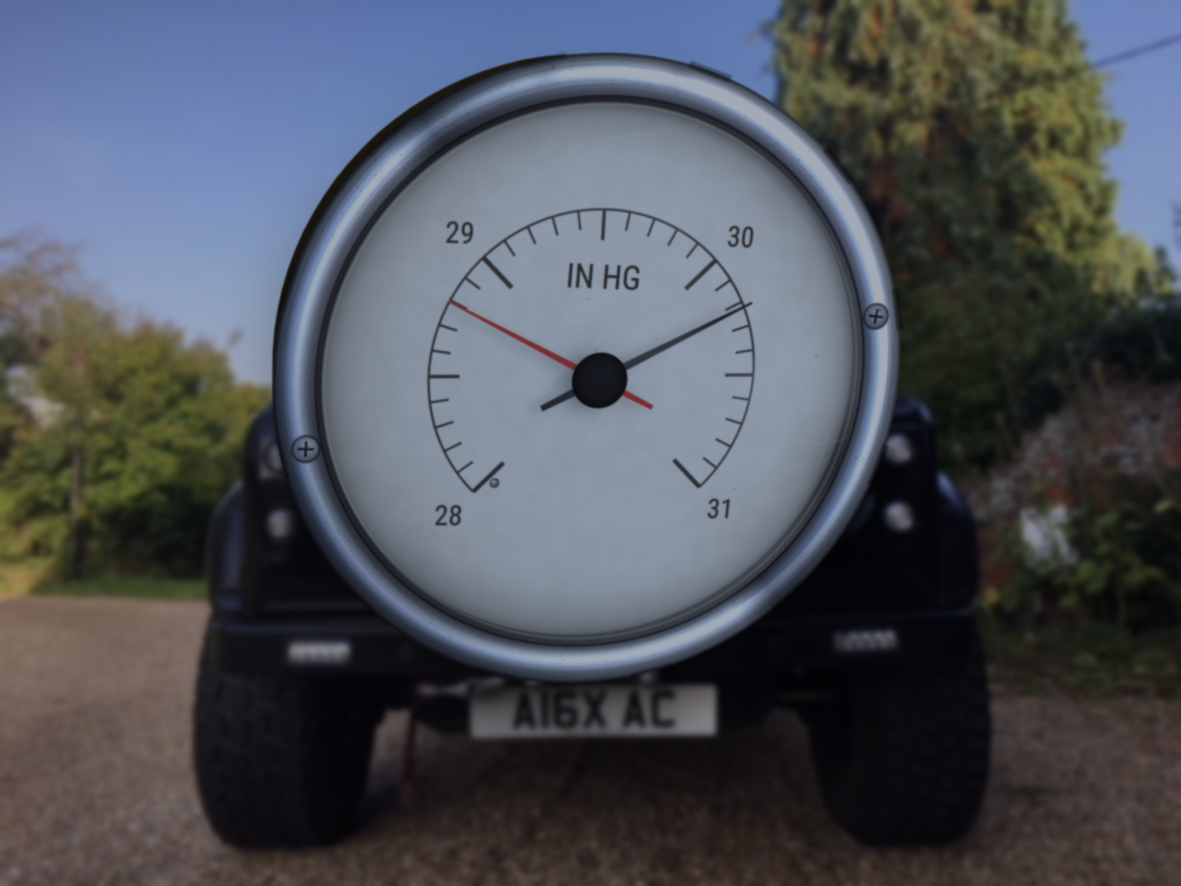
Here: 30.2inHg
